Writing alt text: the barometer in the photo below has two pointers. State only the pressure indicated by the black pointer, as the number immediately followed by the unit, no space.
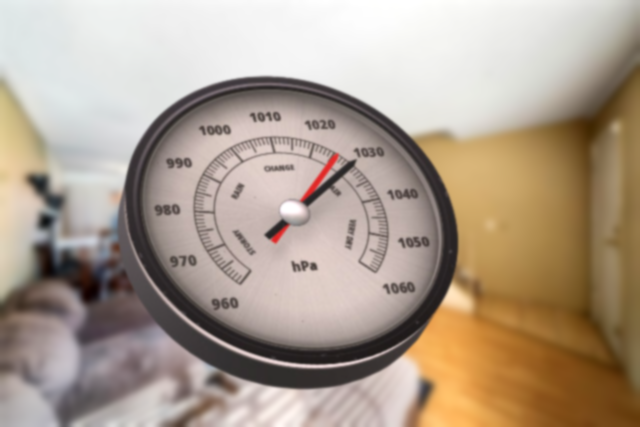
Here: 1030hPa
